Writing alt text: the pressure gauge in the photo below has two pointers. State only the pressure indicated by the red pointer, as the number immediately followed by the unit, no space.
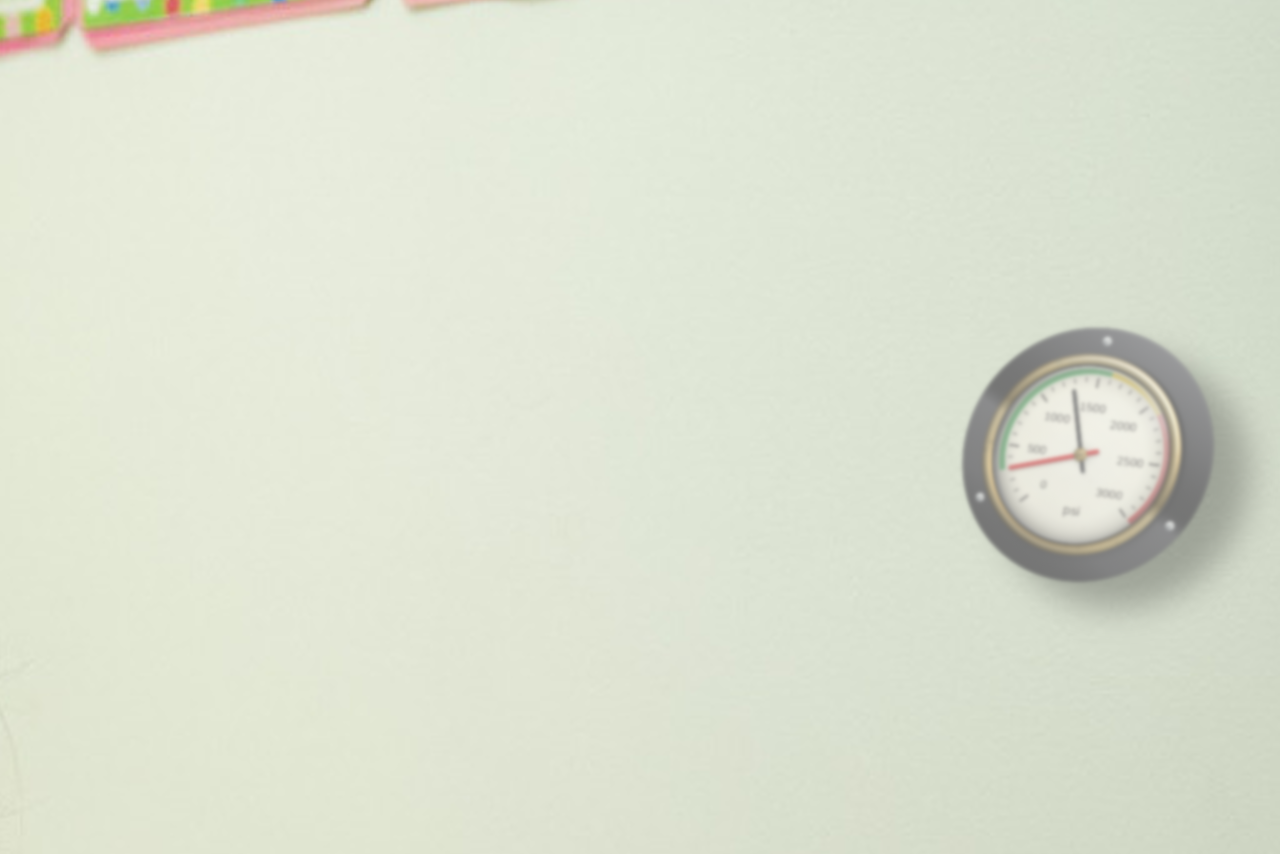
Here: 300psi
